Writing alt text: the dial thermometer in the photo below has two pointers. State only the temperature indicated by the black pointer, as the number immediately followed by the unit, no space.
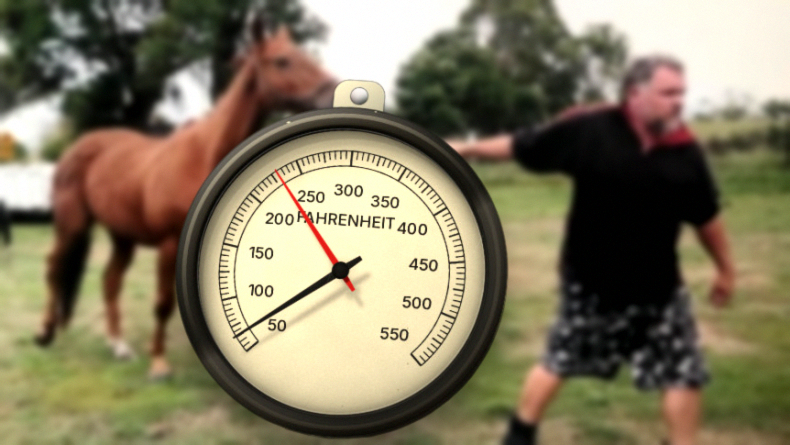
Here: 65°F
